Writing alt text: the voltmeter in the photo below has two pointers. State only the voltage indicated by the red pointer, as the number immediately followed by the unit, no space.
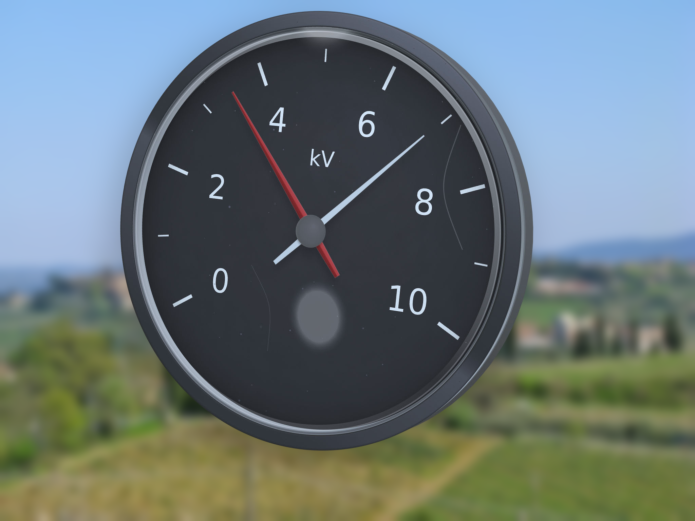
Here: 3.5kV
